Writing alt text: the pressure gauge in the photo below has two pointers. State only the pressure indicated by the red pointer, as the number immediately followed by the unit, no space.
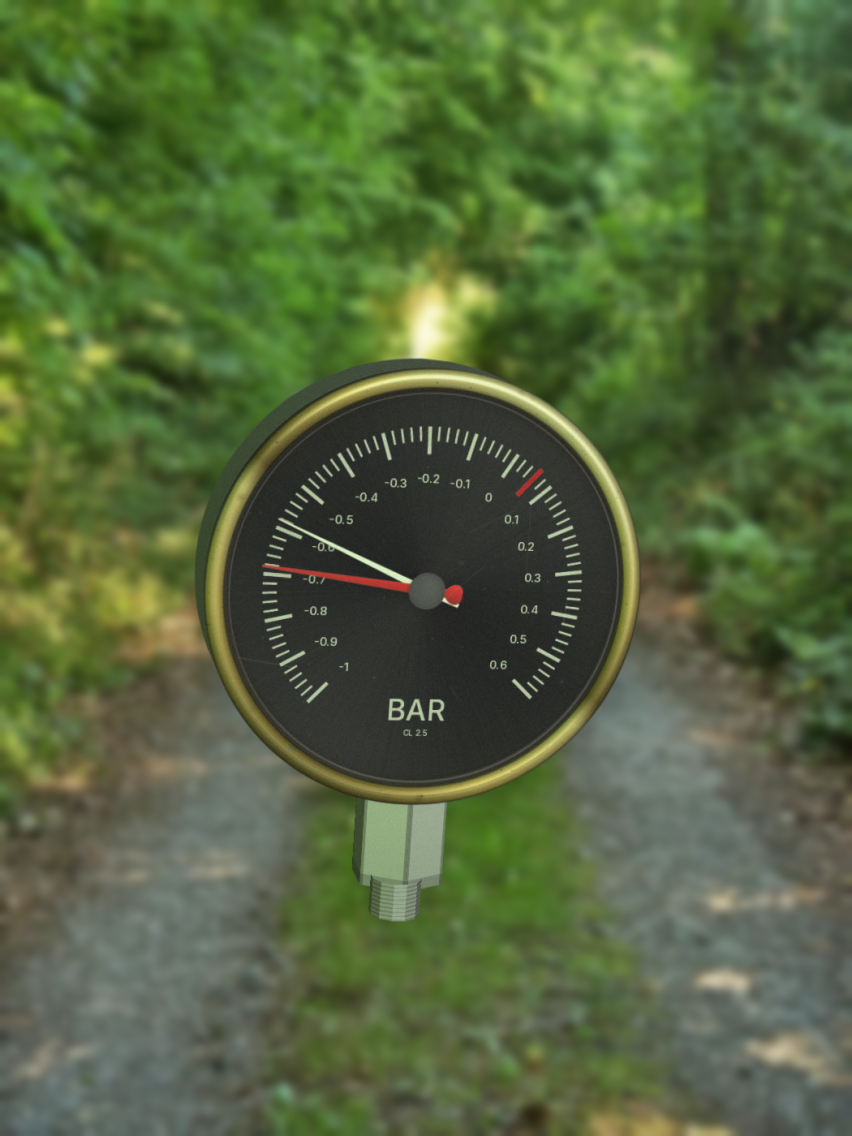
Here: -0.68bar
